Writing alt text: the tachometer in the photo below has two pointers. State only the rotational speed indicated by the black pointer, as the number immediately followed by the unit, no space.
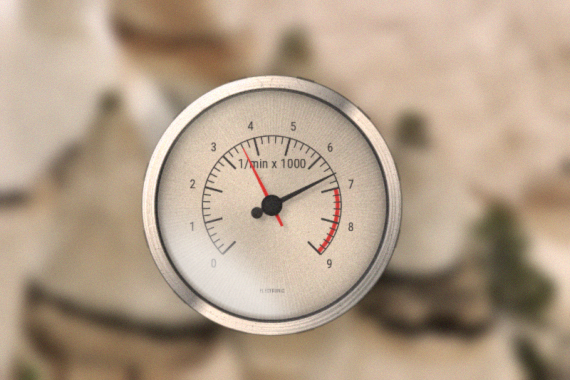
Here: 6600rpm
